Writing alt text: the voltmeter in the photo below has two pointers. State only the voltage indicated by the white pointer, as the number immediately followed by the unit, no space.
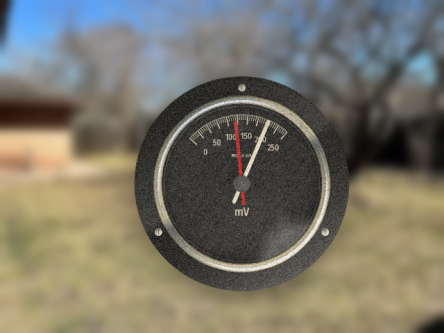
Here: 200mV
